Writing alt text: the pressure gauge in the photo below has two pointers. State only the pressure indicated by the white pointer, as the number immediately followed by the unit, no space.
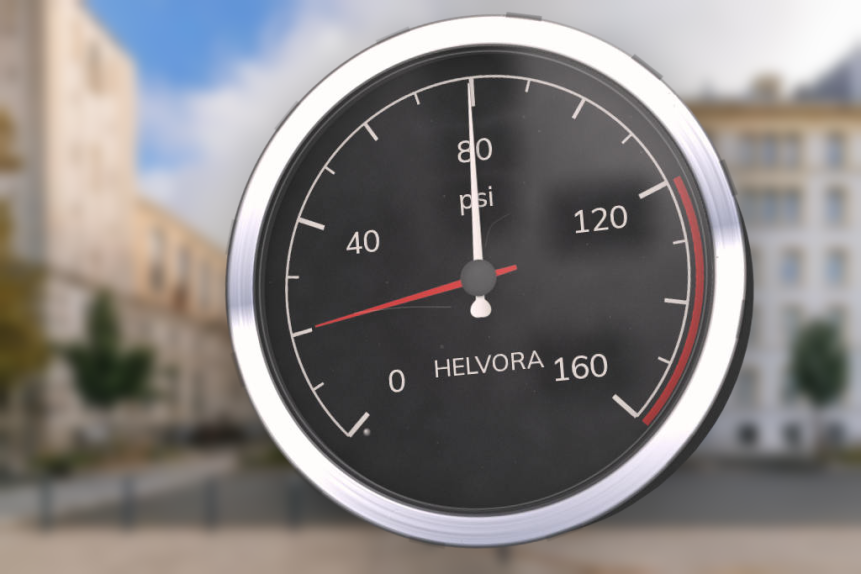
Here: 80psi
